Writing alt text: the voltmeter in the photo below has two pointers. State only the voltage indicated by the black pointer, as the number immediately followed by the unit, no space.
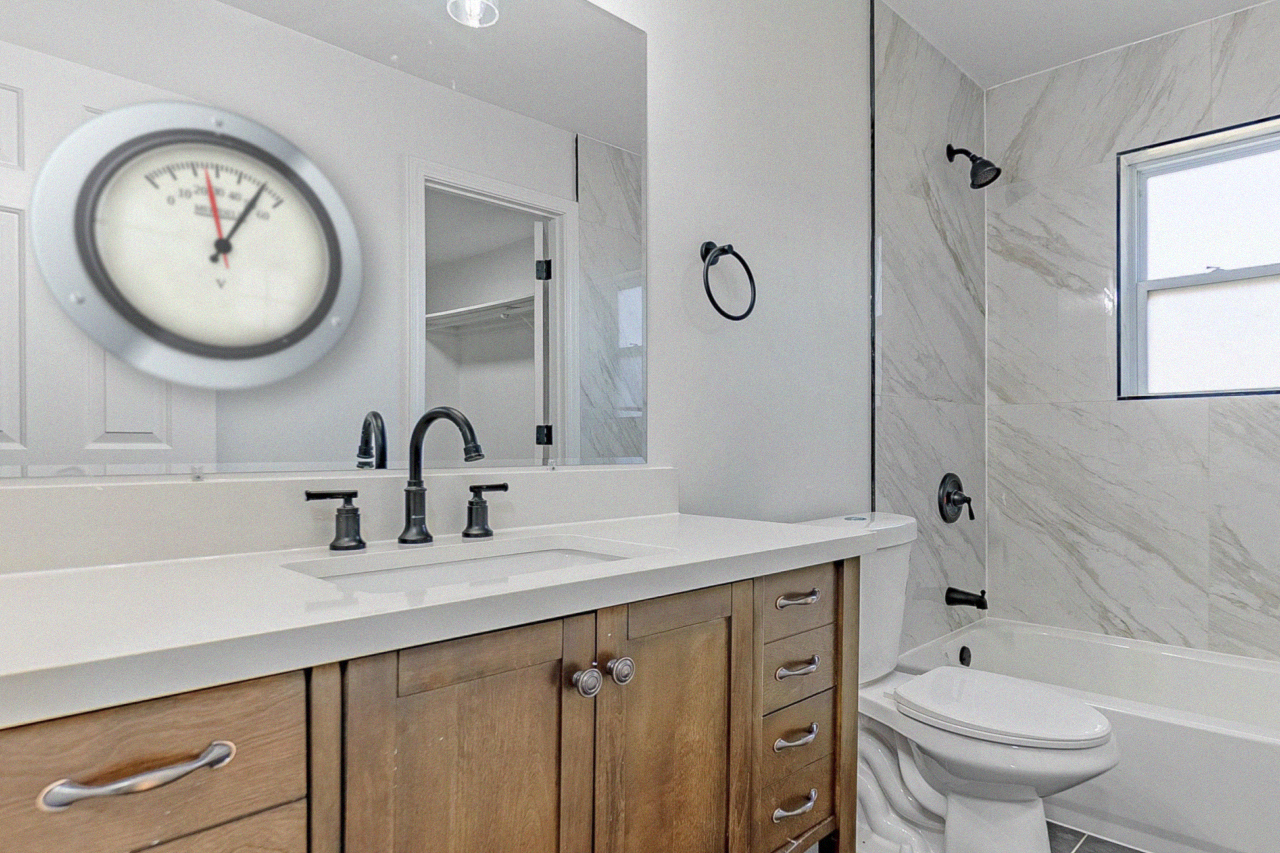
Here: 50V
